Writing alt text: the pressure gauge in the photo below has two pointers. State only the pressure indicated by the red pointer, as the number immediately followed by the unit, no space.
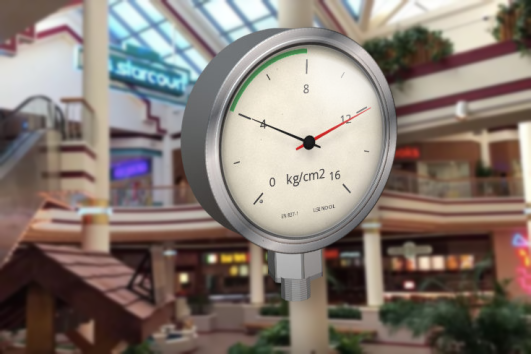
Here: 12kg/cm²
